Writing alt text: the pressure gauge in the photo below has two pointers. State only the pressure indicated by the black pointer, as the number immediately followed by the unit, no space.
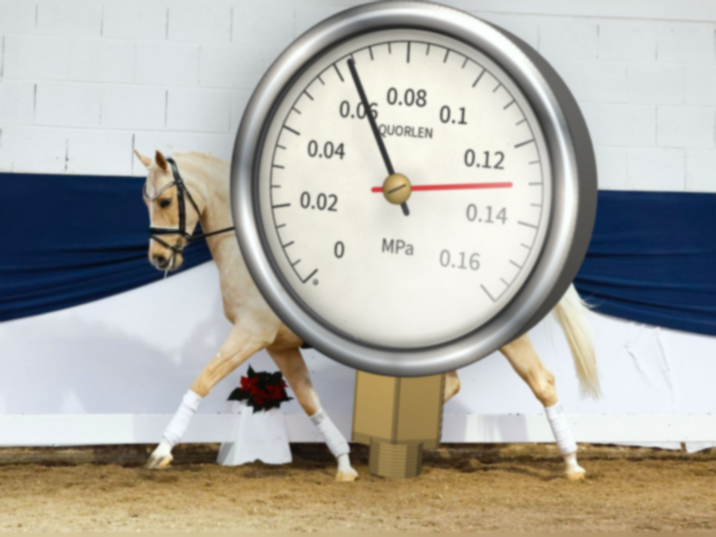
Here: 0.065MPa
